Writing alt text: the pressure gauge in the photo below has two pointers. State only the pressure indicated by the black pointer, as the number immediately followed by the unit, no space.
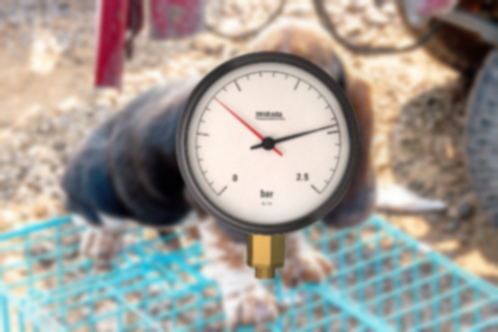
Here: 1.95bar
